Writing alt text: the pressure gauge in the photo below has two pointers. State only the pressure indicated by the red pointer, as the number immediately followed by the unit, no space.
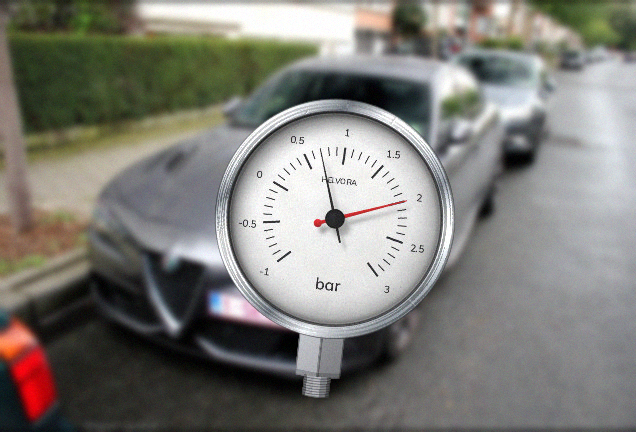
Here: 2bar
